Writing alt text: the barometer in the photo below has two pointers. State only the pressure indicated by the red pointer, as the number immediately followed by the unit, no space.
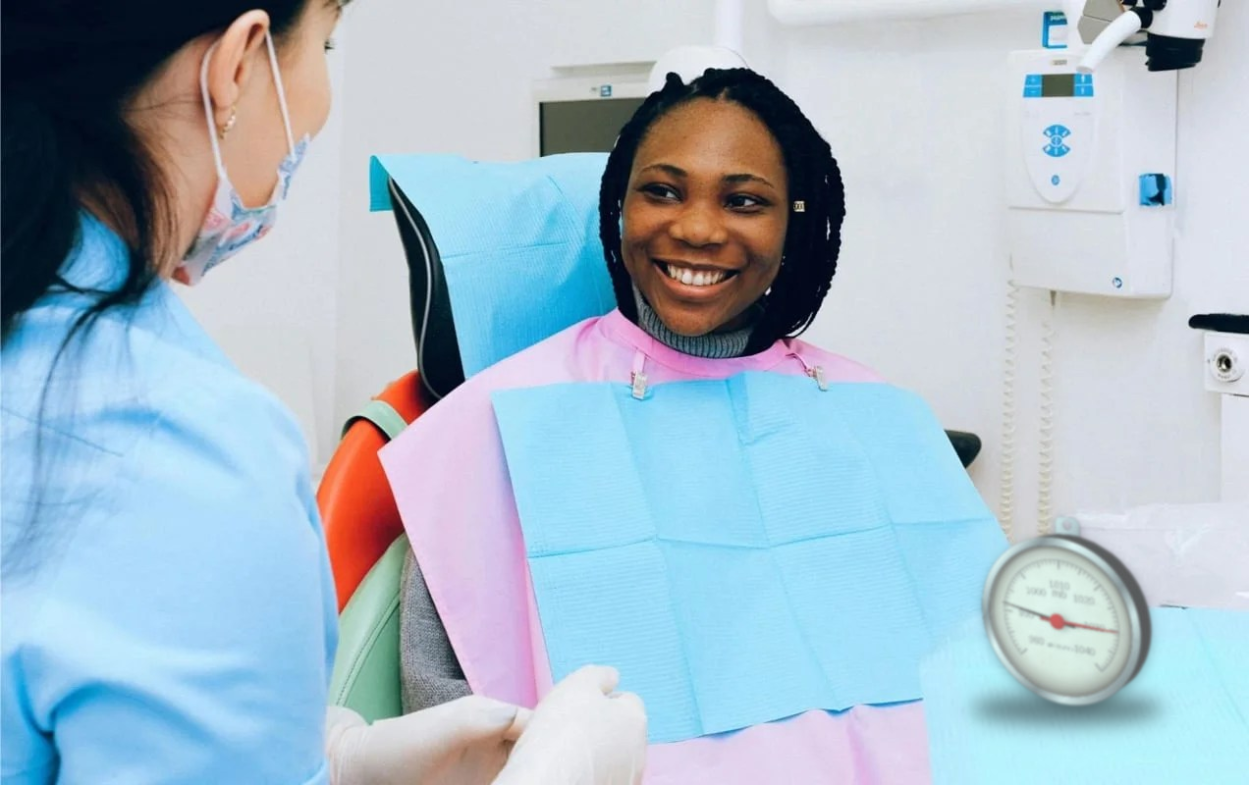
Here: 1030mbar
